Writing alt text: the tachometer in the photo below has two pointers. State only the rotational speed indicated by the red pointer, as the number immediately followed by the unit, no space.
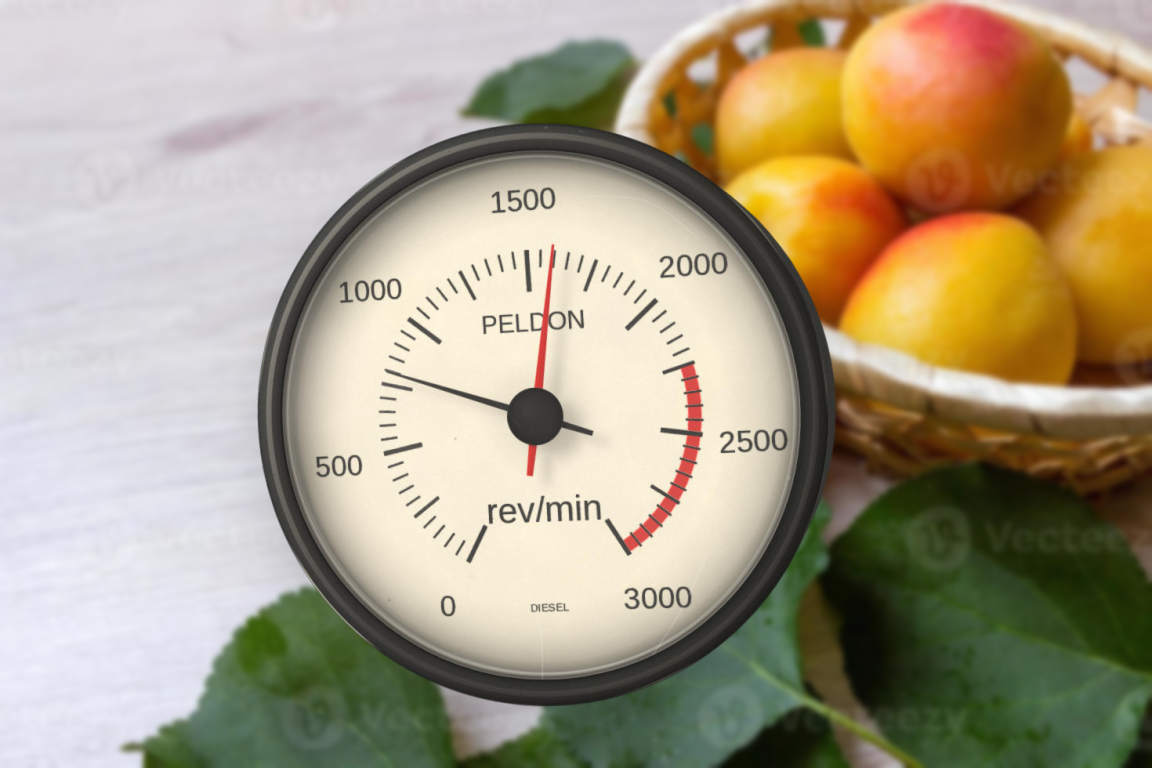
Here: 1600rpm
